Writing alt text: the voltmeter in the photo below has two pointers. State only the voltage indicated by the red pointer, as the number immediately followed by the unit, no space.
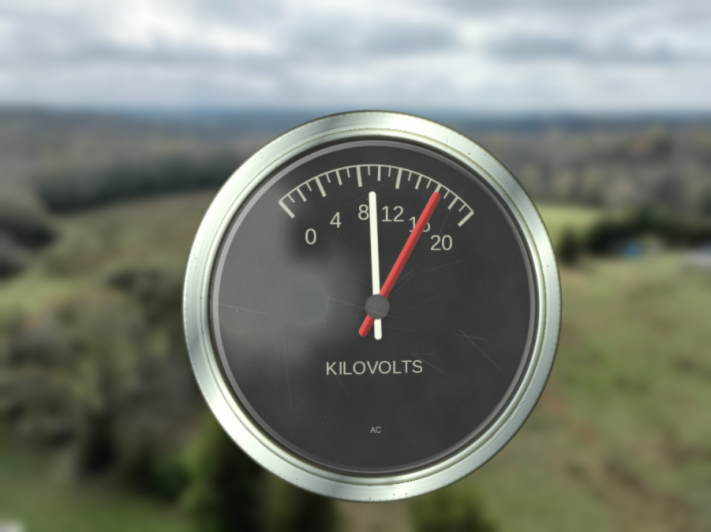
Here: 16kV
